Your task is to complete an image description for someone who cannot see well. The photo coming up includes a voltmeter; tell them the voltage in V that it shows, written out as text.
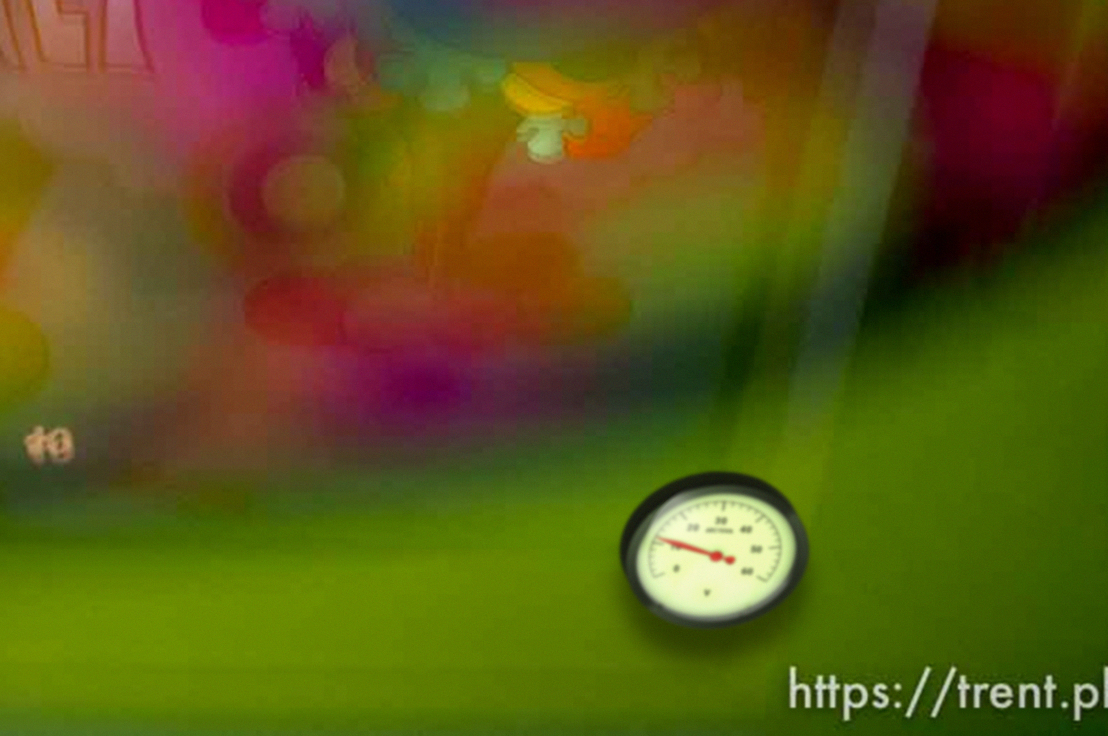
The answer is 12 V
